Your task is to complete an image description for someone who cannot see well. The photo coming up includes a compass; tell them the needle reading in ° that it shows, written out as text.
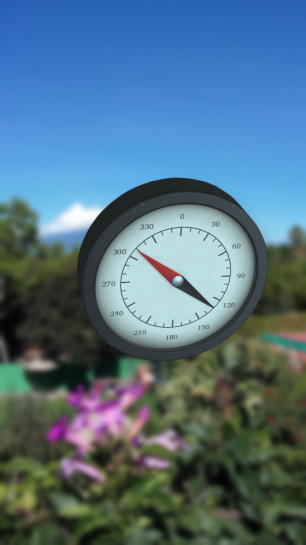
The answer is 310 °
